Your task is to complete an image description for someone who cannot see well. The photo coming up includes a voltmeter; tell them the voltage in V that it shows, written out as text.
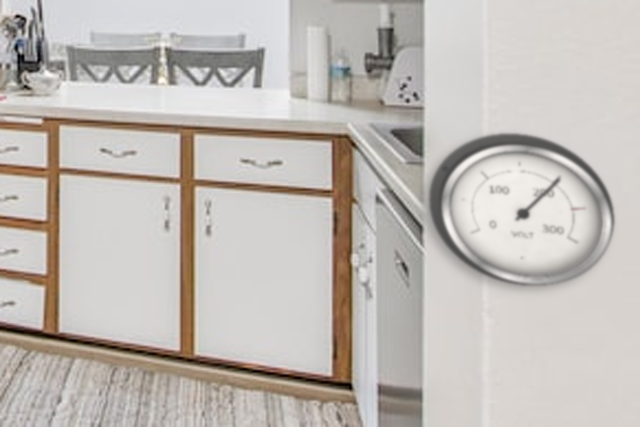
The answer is 200 V
